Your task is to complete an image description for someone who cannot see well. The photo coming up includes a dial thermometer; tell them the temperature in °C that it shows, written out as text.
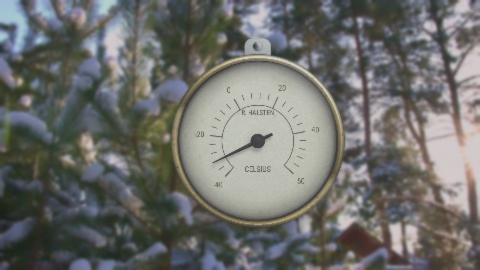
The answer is -32 °C
